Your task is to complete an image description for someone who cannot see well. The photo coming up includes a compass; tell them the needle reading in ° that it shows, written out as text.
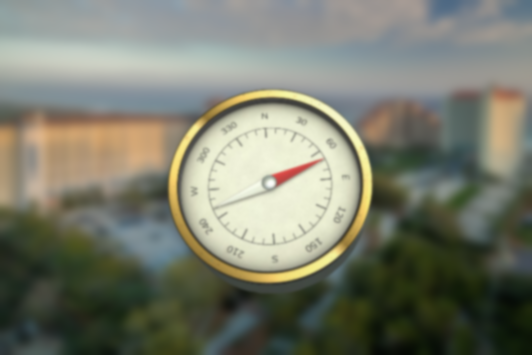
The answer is 70 °
